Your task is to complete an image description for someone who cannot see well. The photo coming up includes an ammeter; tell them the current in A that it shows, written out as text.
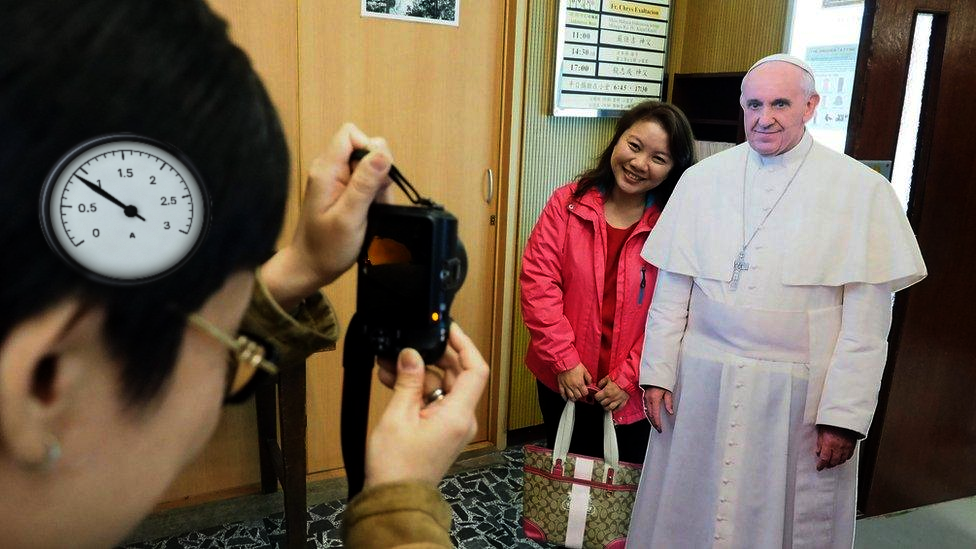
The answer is 0.9 A
